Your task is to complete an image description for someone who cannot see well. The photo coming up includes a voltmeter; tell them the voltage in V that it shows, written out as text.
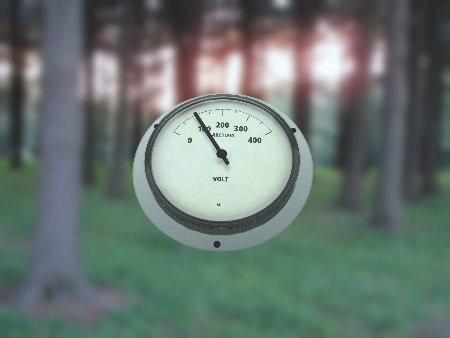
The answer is 100 V
